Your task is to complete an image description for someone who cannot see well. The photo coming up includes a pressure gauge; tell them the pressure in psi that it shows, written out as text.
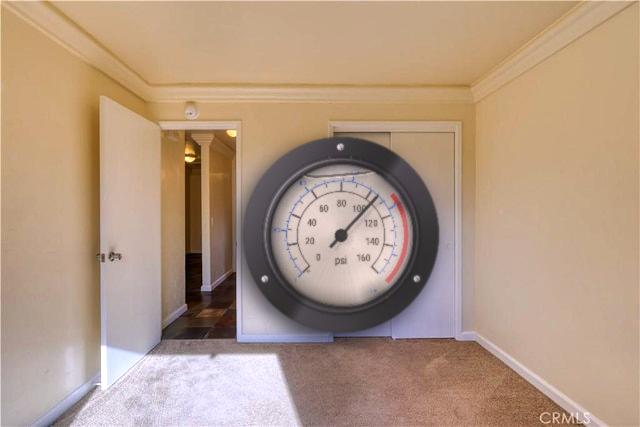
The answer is 105 psi
